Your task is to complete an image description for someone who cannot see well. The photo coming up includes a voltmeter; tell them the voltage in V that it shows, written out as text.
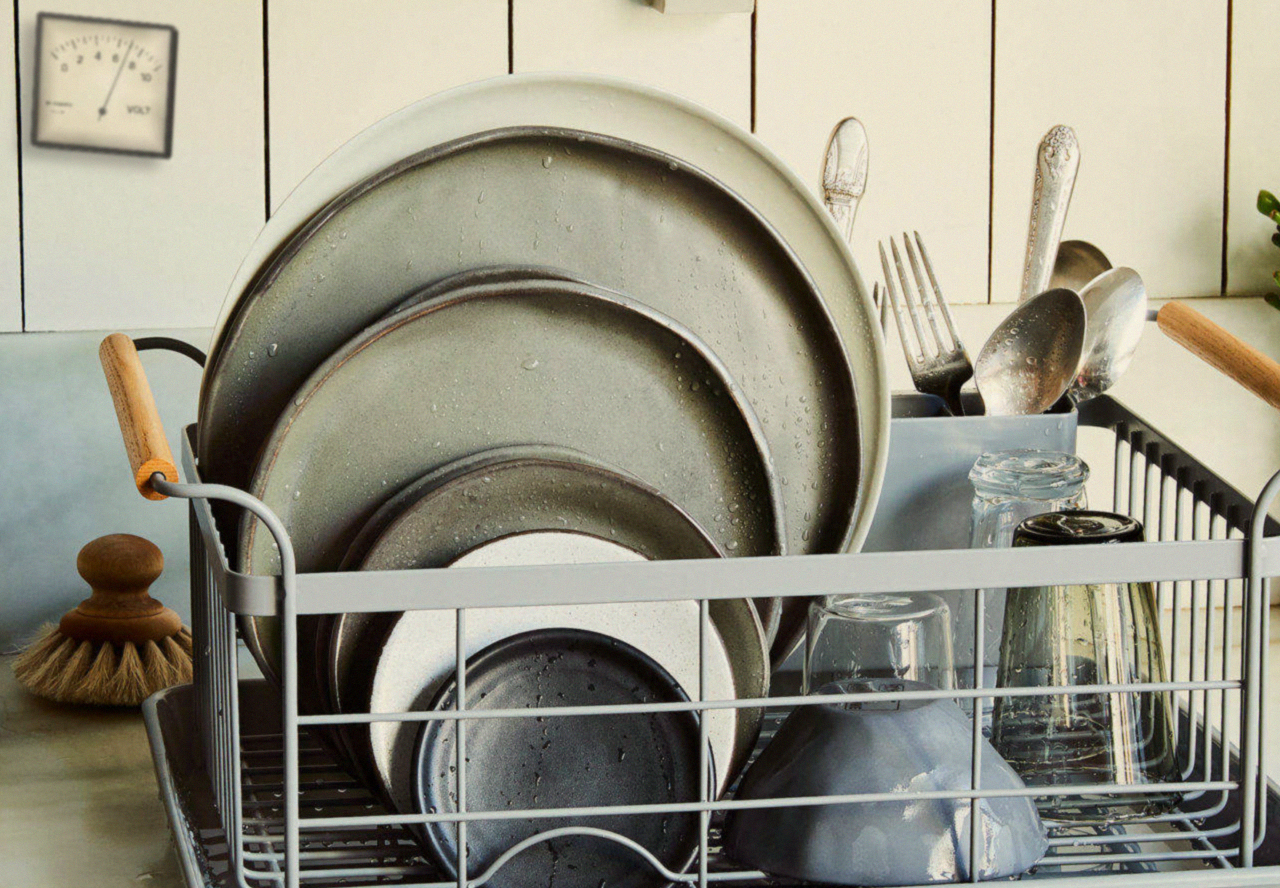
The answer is 7 V
